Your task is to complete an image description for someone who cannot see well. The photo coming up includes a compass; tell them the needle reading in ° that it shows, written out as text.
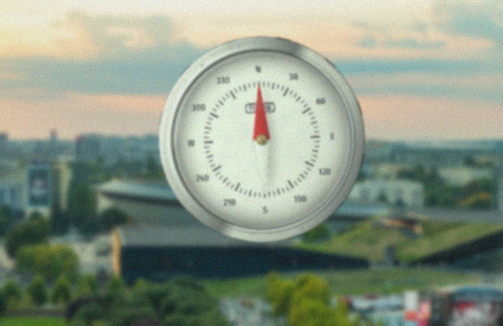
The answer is 0 °
